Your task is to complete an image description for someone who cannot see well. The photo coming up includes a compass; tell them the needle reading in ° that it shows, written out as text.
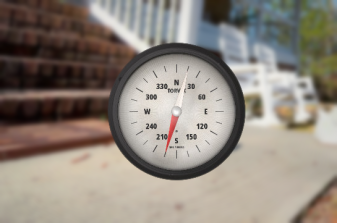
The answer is 195 °
